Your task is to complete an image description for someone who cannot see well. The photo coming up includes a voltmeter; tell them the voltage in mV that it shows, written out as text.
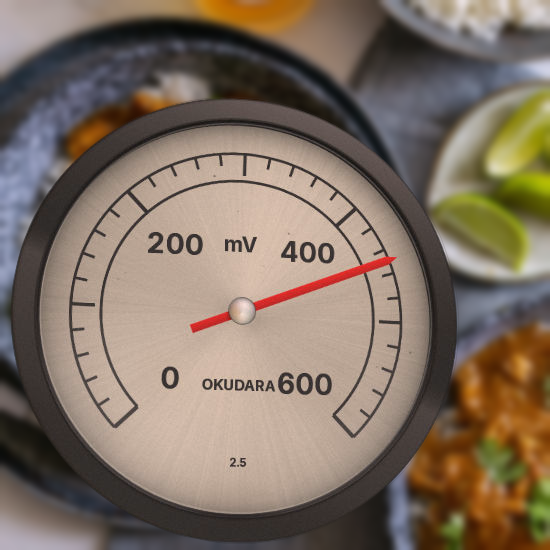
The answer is 450 mV
